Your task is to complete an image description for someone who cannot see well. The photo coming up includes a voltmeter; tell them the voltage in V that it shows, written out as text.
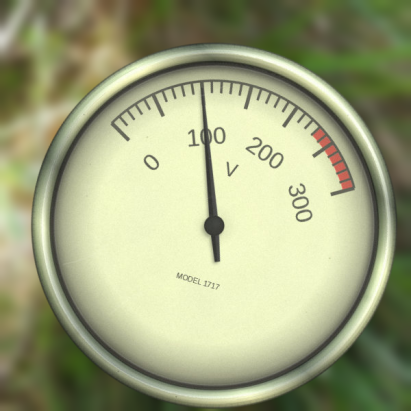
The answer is 100 V
